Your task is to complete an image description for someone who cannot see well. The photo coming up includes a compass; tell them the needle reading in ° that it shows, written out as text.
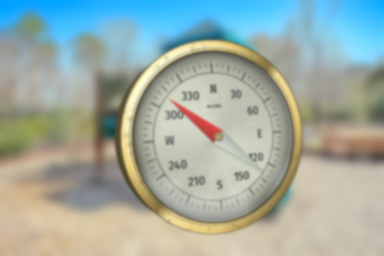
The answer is 310 °
